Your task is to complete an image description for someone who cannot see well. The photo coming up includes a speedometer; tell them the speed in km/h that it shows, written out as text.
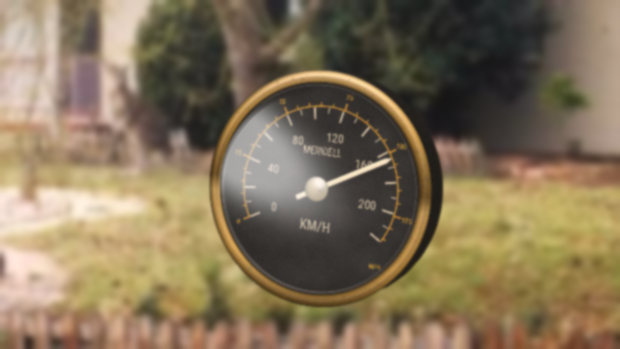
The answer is 165 km/h
